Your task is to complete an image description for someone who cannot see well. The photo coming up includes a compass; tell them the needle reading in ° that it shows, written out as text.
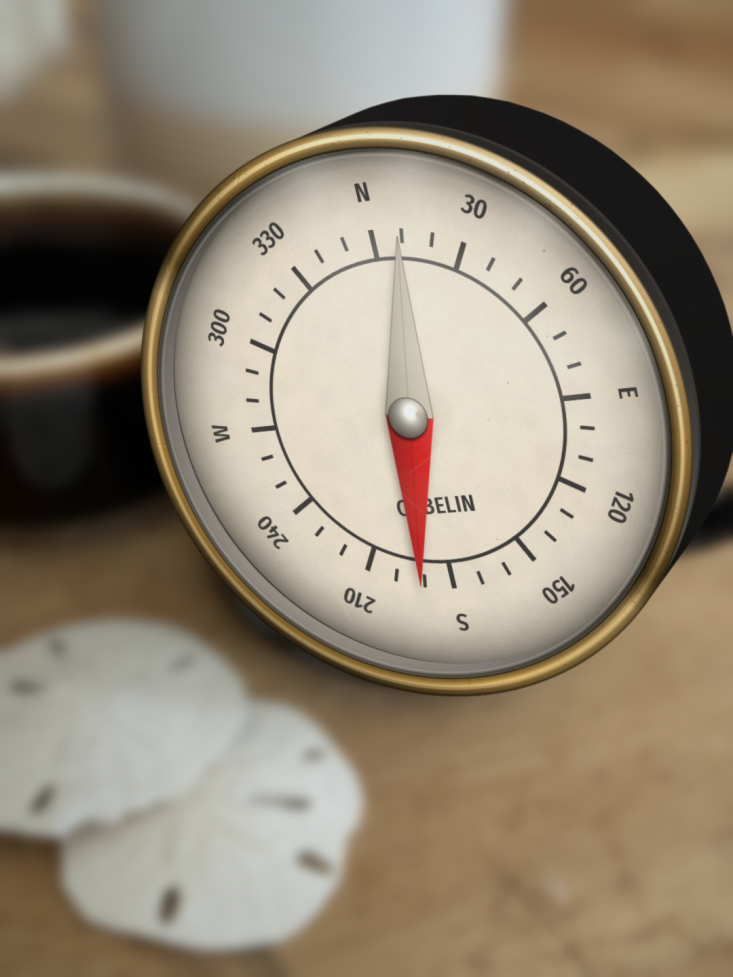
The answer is 190 °
